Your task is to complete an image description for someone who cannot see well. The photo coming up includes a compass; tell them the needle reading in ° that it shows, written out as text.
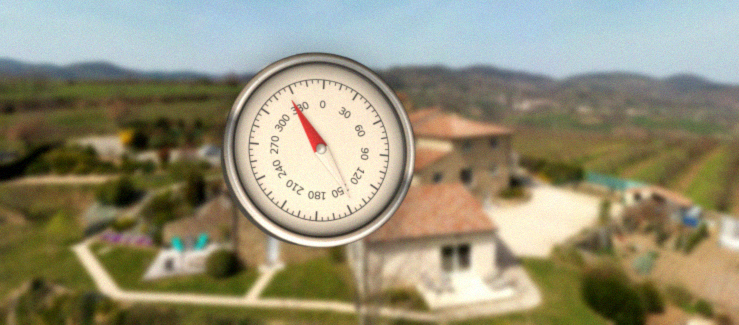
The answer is 325 °
